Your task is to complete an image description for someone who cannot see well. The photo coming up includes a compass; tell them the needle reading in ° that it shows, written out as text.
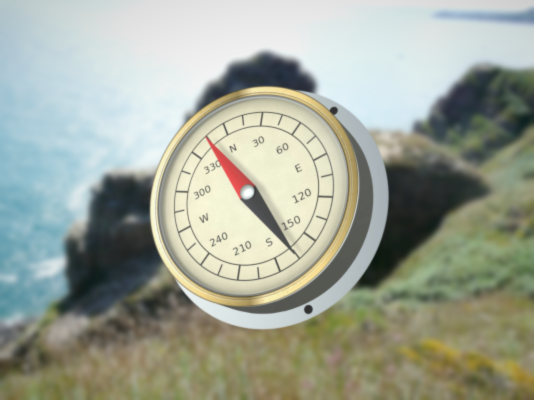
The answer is 345 °
